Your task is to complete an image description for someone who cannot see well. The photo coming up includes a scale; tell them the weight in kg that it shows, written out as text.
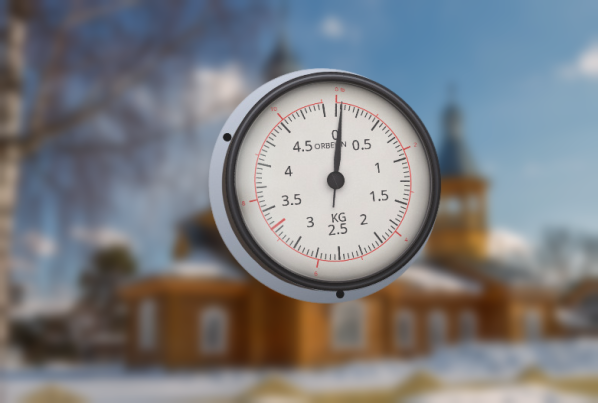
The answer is 0.05 kg
